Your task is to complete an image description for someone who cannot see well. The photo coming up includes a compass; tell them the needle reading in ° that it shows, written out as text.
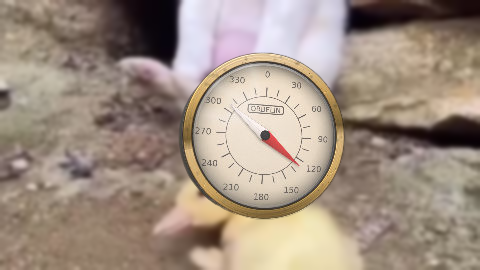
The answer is 127.5 °
